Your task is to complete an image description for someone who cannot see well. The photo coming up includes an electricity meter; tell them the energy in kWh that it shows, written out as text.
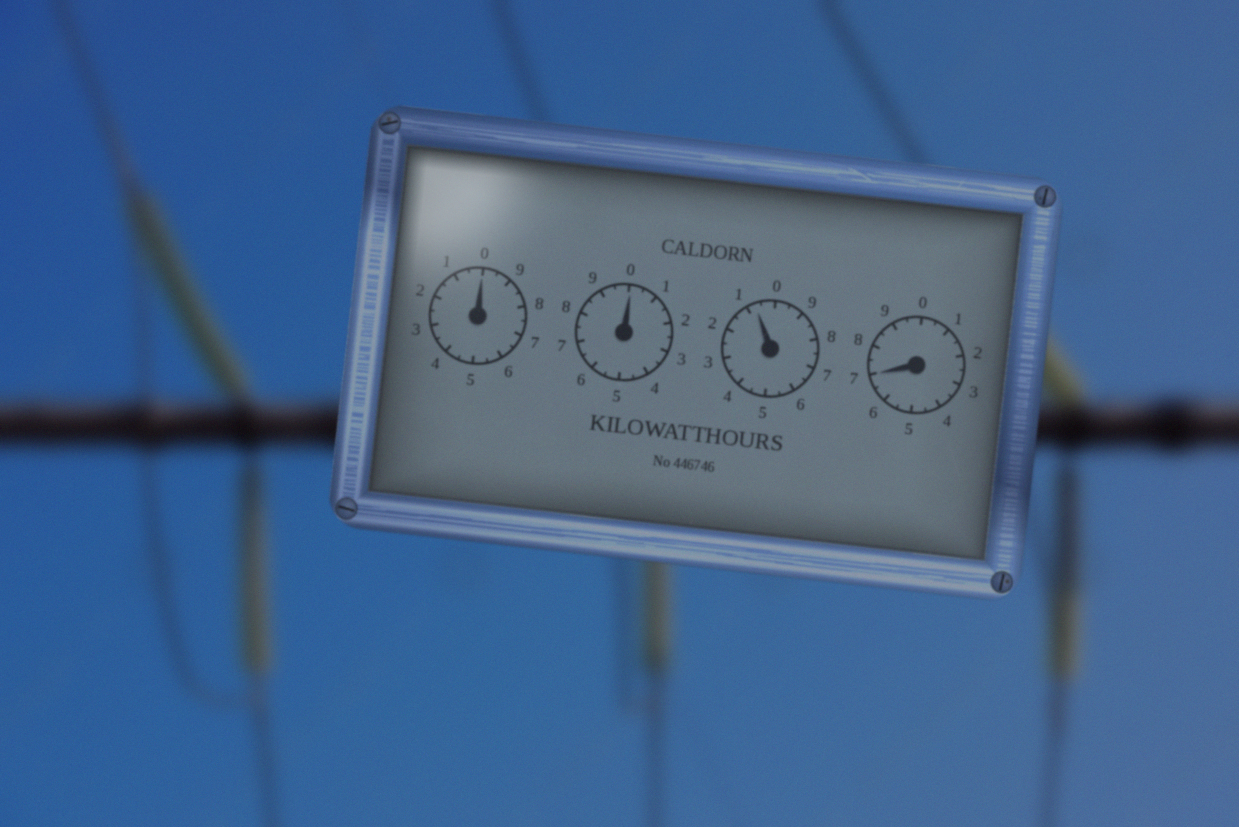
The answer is 7 kWh
